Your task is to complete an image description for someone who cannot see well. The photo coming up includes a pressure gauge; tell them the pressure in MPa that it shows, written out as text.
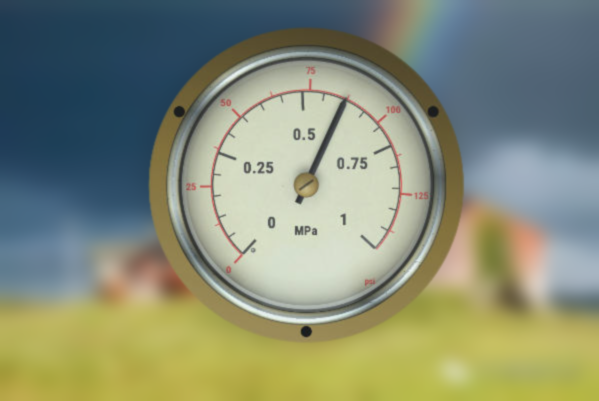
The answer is 0.6 MPa
